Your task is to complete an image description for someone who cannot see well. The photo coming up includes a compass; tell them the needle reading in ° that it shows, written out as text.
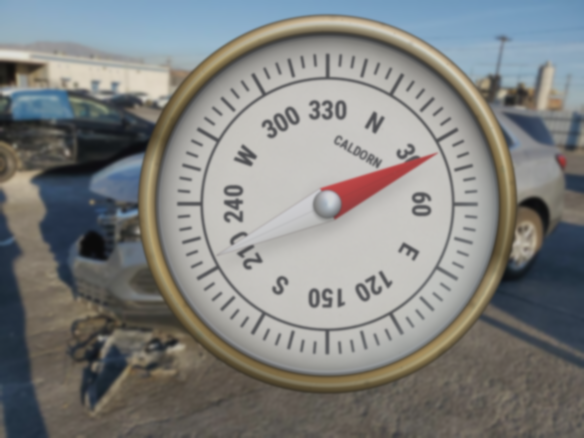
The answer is 35 °
